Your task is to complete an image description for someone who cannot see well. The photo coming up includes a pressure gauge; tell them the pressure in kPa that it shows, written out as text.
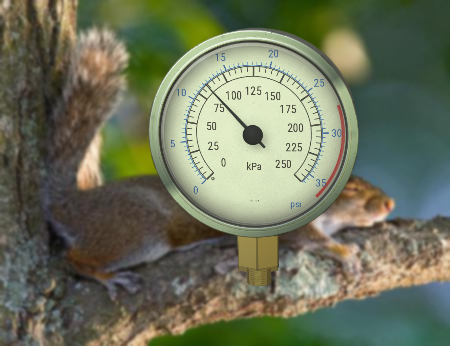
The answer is 85 kPa
